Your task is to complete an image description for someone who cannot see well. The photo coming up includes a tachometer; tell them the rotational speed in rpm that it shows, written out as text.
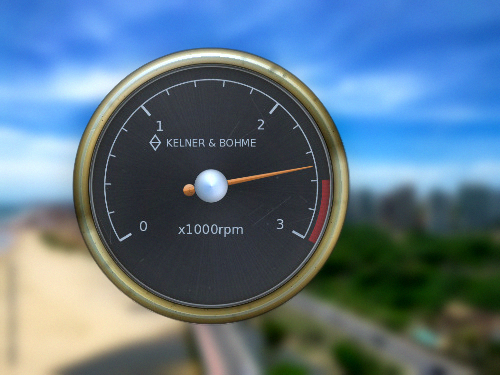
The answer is 2500 rpm
